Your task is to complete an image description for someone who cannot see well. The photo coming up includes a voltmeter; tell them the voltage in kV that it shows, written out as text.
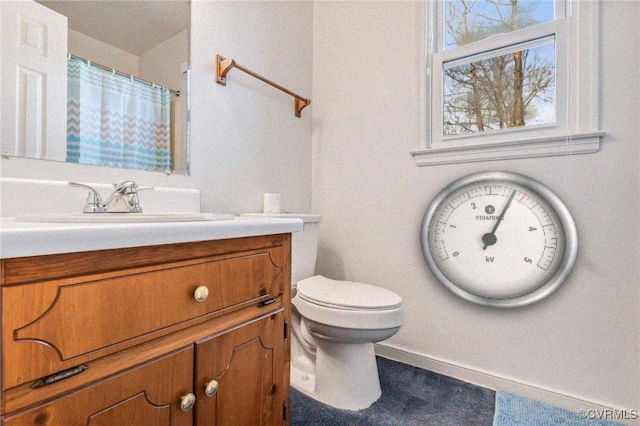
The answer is 3 kV
